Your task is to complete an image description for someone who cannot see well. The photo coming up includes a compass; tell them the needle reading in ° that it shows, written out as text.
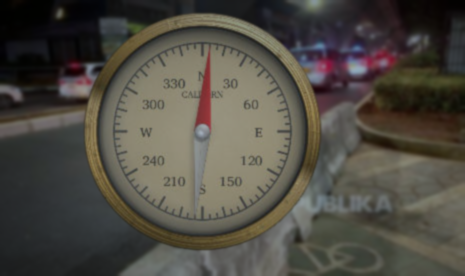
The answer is 5 °
